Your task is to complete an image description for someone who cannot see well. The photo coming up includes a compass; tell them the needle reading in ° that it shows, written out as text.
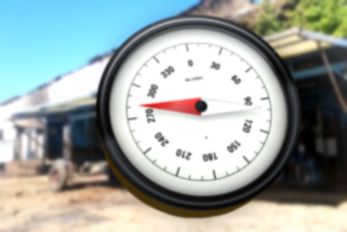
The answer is 280 °
